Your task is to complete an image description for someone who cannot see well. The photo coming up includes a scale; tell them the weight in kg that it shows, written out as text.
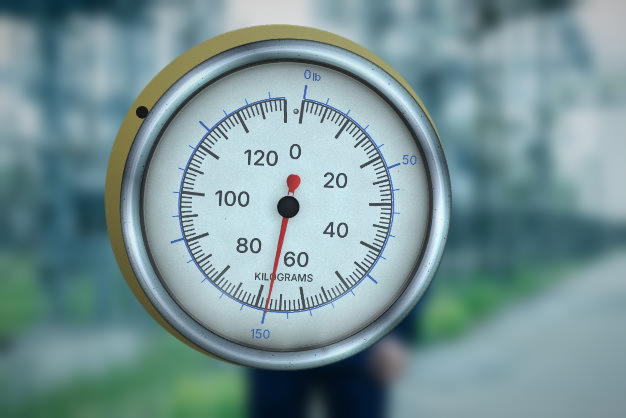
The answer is 68 kg
